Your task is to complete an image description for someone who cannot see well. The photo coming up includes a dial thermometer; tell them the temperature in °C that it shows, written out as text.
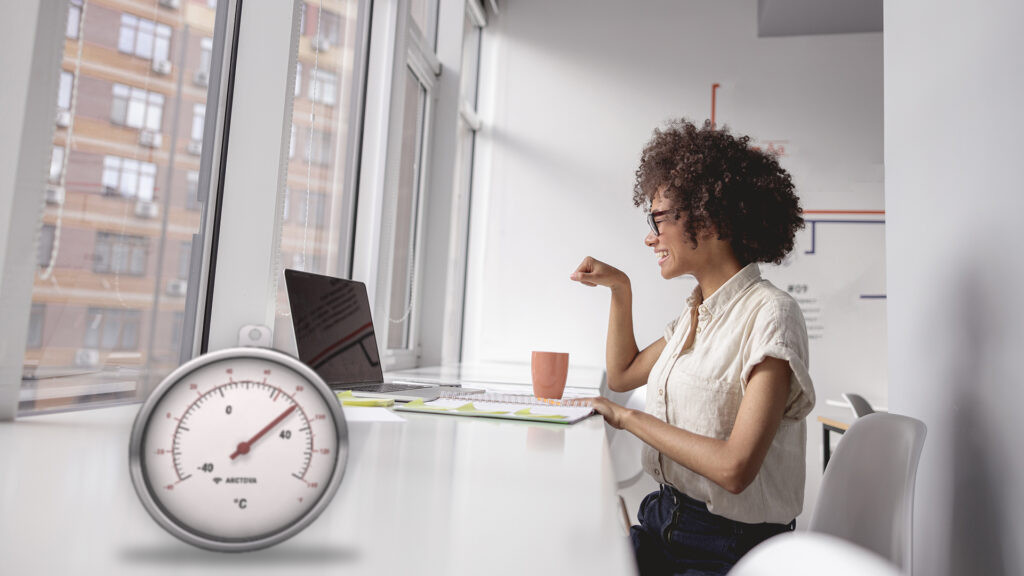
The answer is 30 °C
